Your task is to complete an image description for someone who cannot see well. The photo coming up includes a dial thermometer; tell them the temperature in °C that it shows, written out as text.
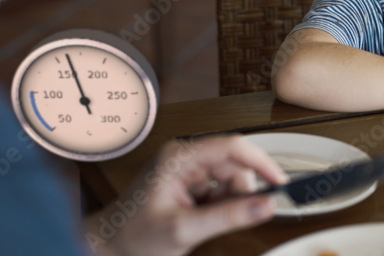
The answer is 162.5 °C
